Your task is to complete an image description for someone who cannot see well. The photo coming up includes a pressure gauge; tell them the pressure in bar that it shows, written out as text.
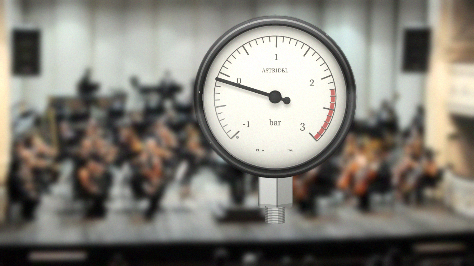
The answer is -0.1 bar
